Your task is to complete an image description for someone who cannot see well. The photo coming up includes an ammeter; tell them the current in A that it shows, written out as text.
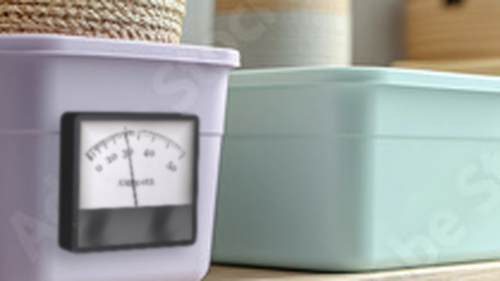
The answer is 30 A
